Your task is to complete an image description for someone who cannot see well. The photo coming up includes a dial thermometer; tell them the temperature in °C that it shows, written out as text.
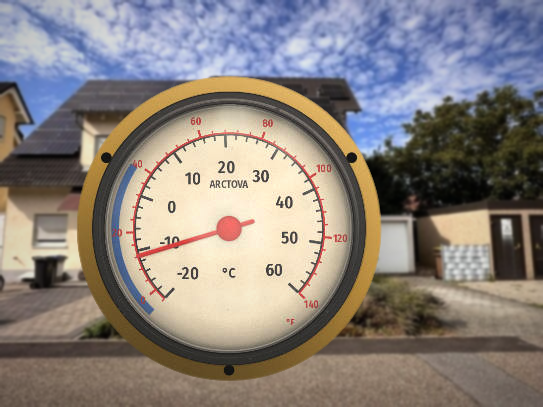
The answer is -11 °C
